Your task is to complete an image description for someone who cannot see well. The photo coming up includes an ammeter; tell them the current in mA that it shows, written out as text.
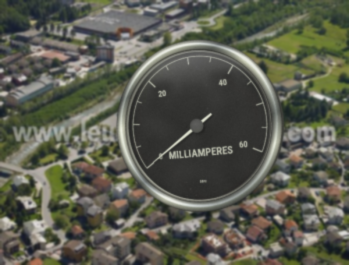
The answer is 0 mA
